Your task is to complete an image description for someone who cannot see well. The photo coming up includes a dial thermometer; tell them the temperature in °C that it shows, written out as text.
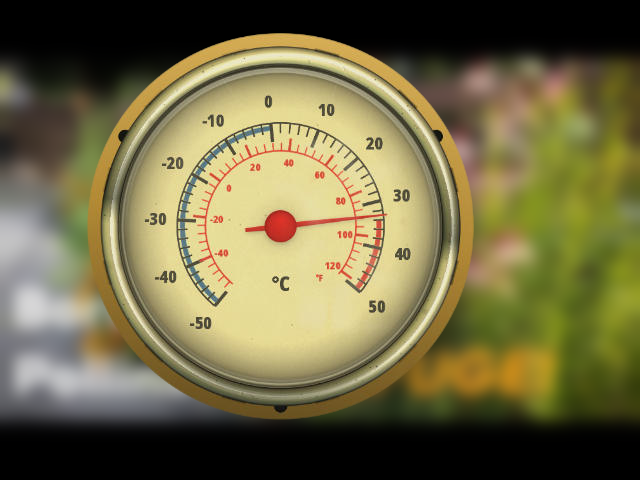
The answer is 33 °C
